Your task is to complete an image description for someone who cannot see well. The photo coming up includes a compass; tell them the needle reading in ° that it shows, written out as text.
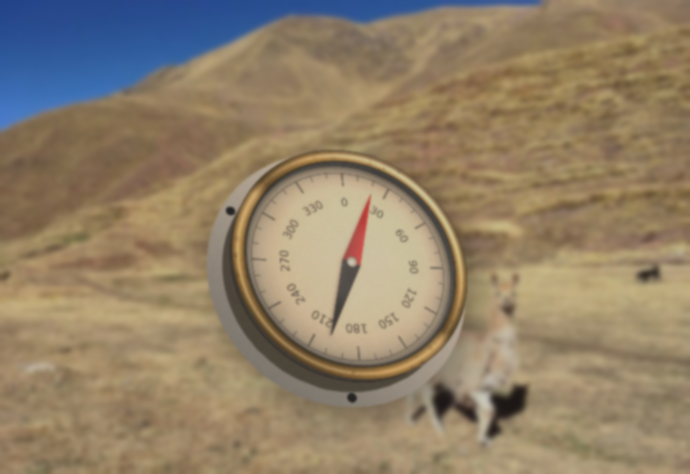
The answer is 20 °
